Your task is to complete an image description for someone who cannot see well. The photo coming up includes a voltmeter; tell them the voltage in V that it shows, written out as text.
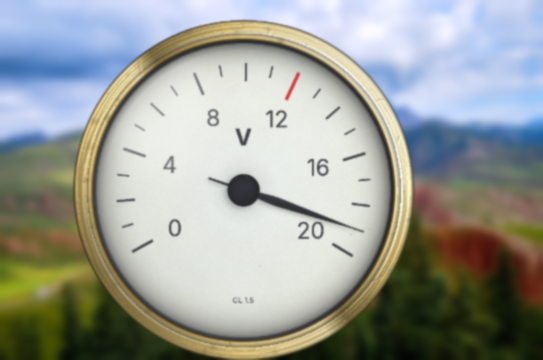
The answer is 19 V
